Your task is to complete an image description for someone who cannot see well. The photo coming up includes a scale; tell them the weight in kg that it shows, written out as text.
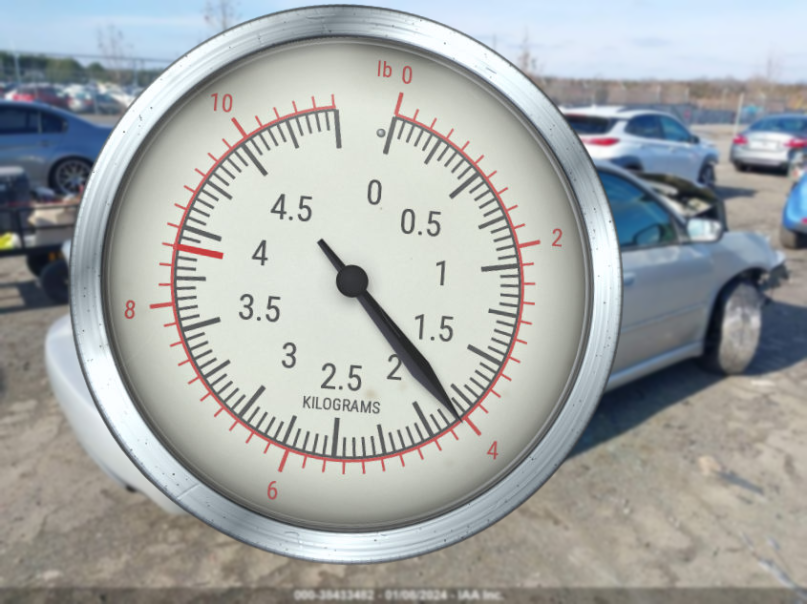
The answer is 1.85 kg
